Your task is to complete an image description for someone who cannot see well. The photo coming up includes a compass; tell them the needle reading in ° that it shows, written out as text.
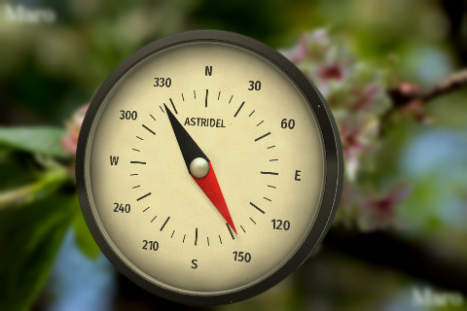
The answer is 145 °
